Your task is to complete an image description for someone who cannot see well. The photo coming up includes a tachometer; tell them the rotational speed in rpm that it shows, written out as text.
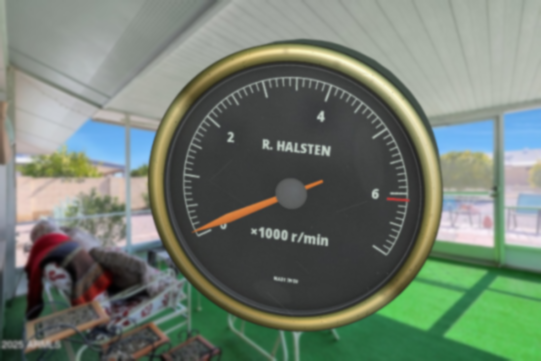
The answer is 100 rpm
